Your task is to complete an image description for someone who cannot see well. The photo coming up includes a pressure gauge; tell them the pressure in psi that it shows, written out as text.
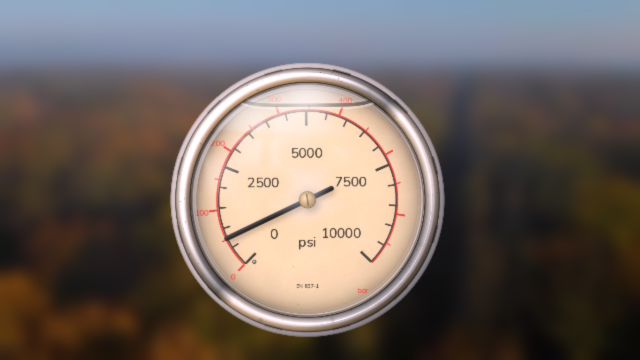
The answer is 750 psi
